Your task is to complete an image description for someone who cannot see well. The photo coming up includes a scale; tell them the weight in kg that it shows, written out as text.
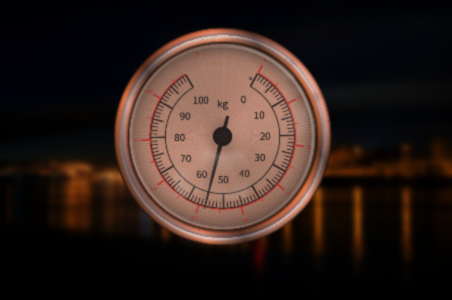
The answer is 55 kg
